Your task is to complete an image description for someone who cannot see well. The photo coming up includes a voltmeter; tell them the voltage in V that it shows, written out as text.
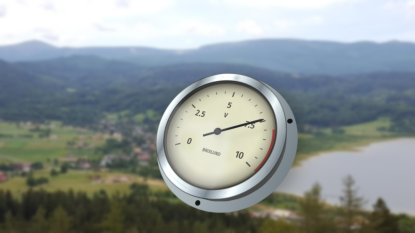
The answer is 7.5 V
